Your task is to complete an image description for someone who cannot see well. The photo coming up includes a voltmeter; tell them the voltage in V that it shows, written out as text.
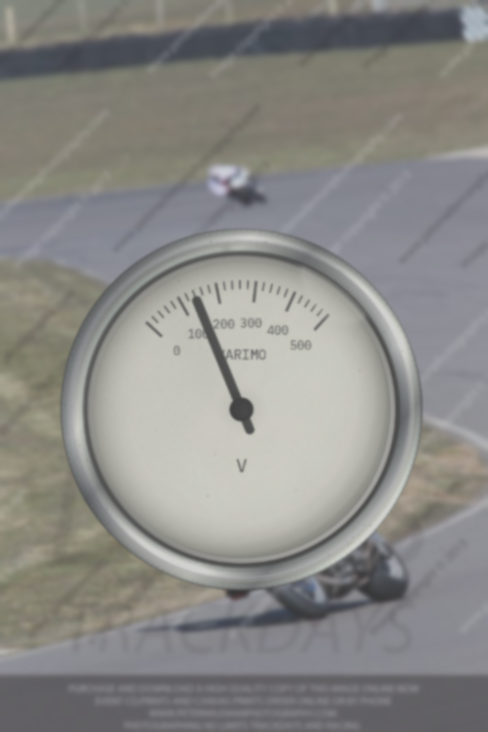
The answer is 140 V
